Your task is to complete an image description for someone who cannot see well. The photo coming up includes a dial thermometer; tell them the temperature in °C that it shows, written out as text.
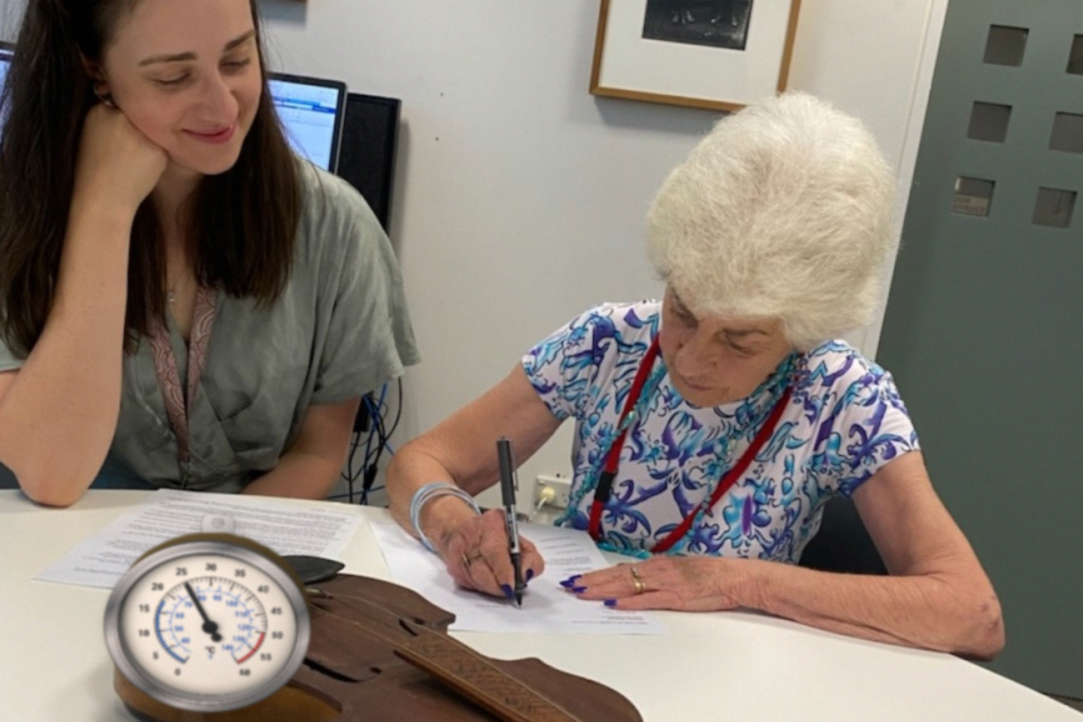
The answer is 25 °C
